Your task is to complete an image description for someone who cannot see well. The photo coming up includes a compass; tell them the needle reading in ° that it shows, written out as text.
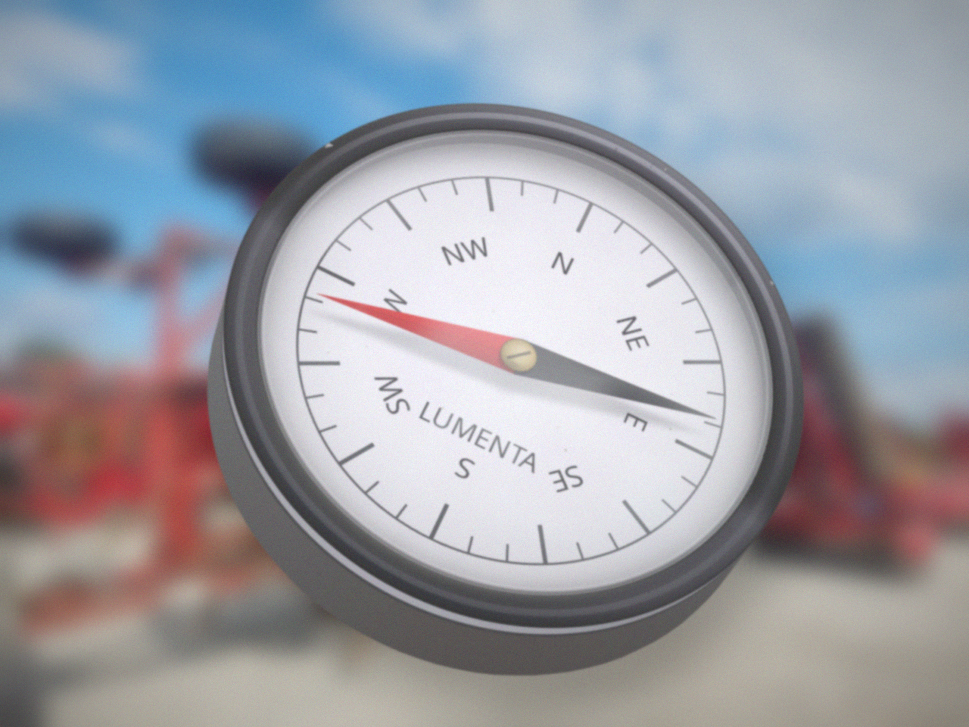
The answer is 260 °
